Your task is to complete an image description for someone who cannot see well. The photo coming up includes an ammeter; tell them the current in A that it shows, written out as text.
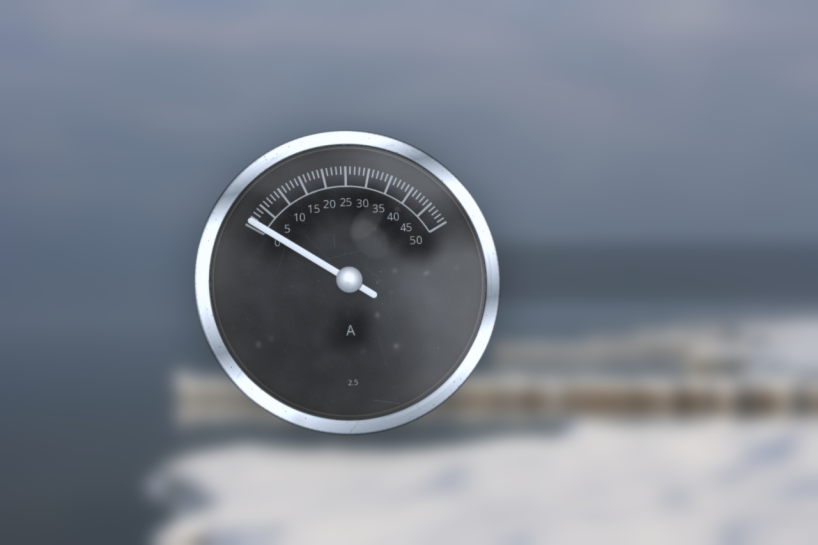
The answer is 1 A
